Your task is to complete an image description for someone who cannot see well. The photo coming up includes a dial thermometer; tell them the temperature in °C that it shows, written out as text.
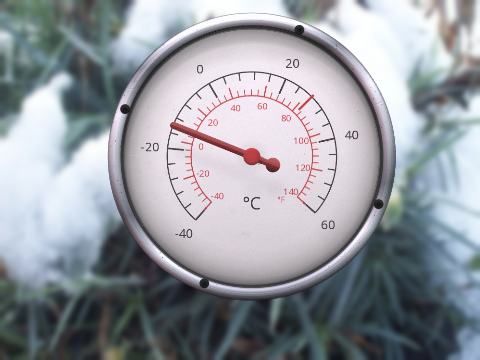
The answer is -14 °C
